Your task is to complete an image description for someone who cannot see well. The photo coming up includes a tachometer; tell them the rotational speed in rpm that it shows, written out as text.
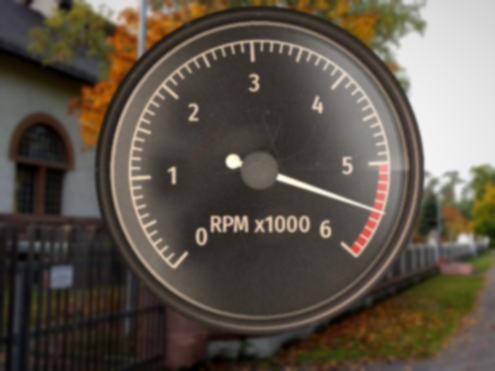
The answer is 5500 rpm
